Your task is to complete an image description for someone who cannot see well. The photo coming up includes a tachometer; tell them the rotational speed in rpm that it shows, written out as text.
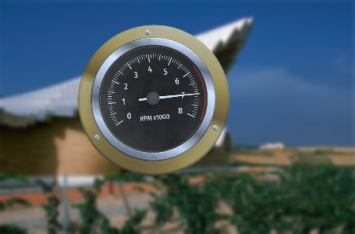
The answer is 7000 rpm
